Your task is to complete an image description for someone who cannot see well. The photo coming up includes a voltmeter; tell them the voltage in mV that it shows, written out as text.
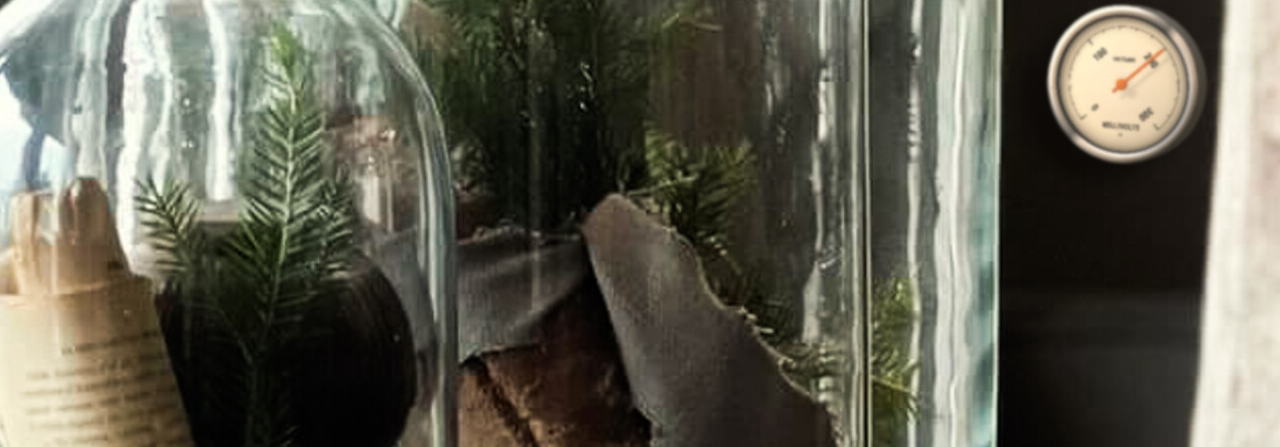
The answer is 200 mV
